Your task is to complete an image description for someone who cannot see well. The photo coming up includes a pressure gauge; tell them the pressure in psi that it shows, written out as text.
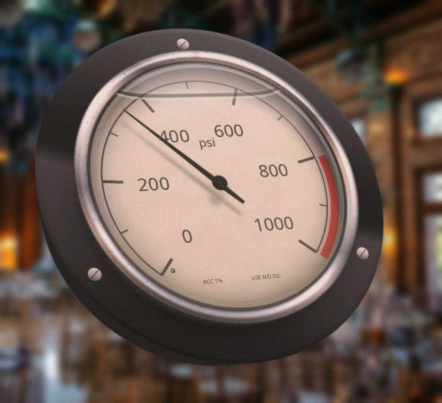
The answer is 350 psi
